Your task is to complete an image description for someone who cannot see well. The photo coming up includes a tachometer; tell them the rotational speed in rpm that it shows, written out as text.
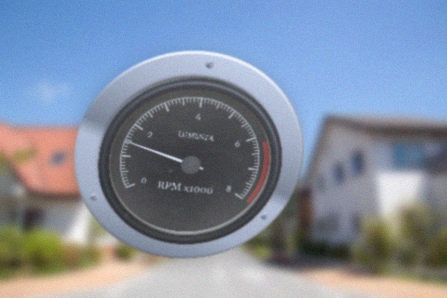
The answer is 1500 rpm
